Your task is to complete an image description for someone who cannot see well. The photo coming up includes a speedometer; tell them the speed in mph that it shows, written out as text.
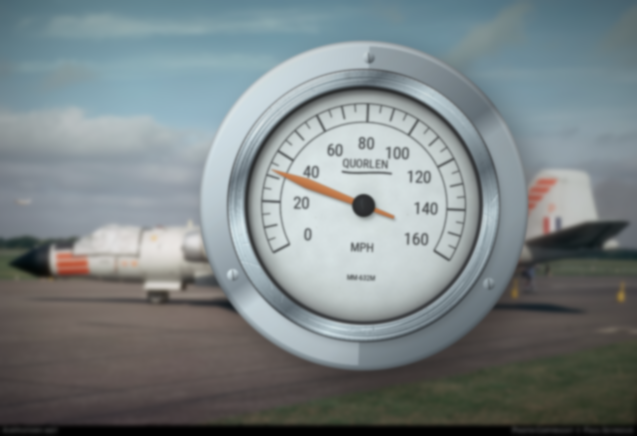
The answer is 32.5 mph
